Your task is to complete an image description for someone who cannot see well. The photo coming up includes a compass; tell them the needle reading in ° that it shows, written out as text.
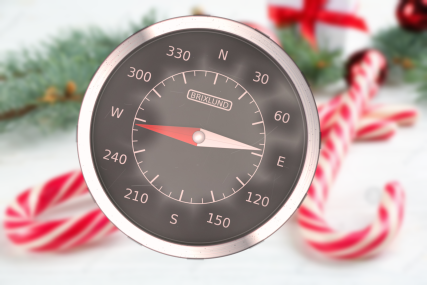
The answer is 265 °
